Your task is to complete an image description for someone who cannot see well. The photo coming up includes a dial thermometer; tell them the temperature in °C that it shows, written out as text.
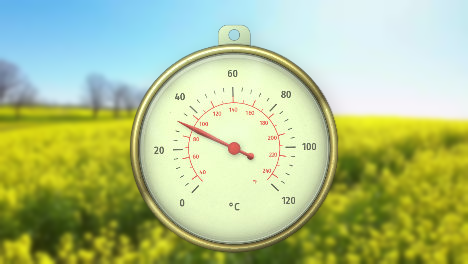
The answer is 32 °C
